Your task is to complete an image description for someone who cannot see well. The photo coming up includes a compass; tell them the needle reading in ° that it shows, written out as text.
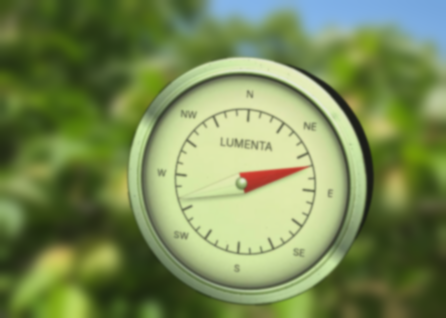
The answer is 70 °
